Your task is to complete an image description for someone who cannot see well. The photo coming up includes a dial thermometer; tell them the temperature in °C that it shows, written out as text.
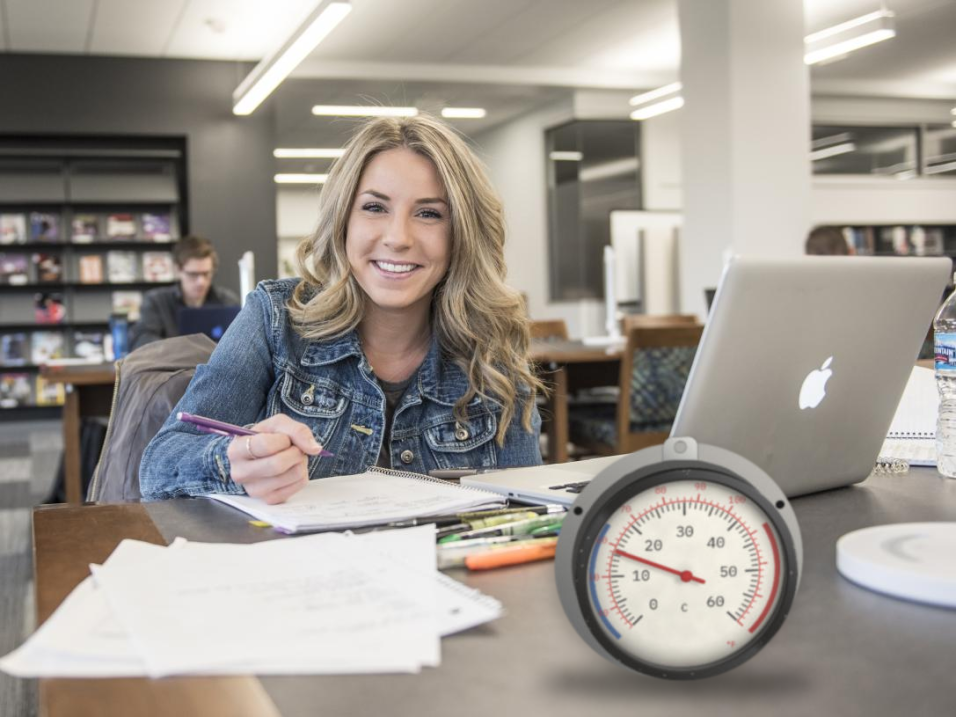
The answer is 15 °C
